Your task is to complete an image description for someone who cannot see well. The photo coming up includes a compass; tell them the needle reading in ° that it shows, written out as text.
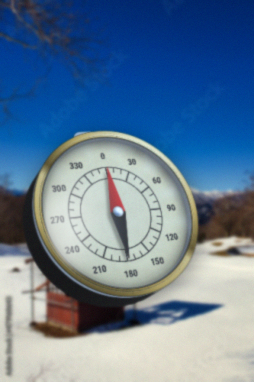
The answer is 0 °
